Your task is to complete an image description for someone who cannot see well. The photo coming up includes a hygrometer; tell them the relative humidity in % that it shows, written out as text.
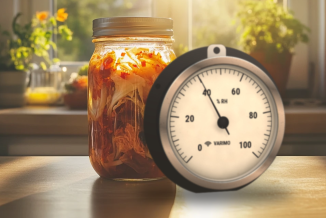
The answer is 40 %
